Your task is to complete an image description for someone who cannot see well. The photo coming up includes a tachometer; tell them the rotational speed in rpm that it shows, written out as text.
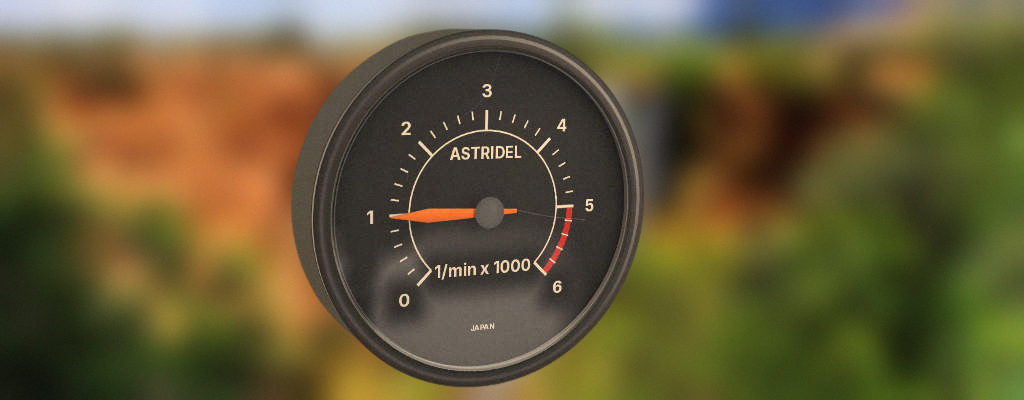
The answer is 1000 rpm
